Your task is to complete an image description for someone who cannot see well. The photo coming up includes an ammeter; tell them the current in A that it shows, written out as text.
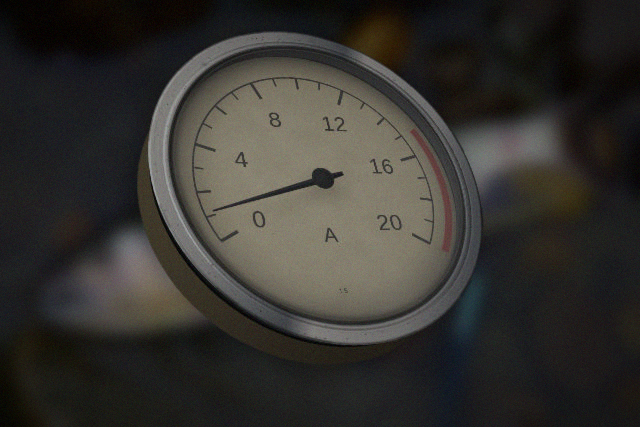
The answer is 1 A
